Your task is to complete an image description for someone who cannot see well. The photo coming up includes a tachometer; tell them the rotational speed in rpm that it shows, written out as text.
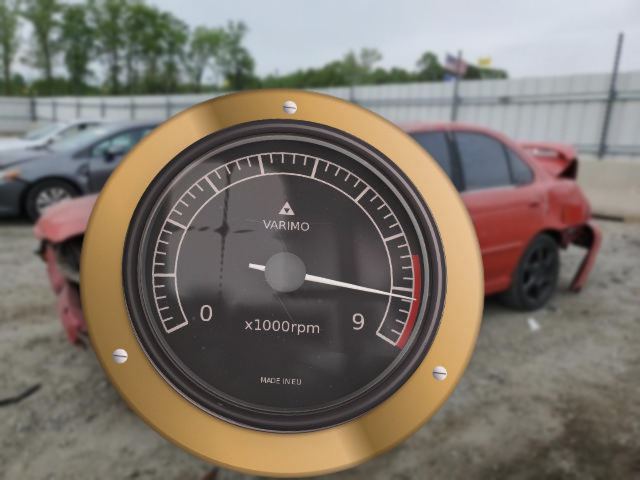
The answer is 8200 rpm
